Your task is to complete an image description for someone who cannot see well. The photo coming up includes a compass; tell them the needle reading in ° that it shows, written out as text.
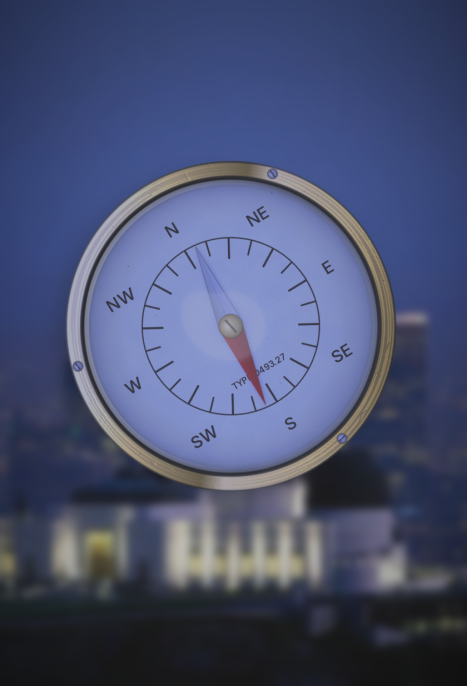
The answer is 187.5 °
